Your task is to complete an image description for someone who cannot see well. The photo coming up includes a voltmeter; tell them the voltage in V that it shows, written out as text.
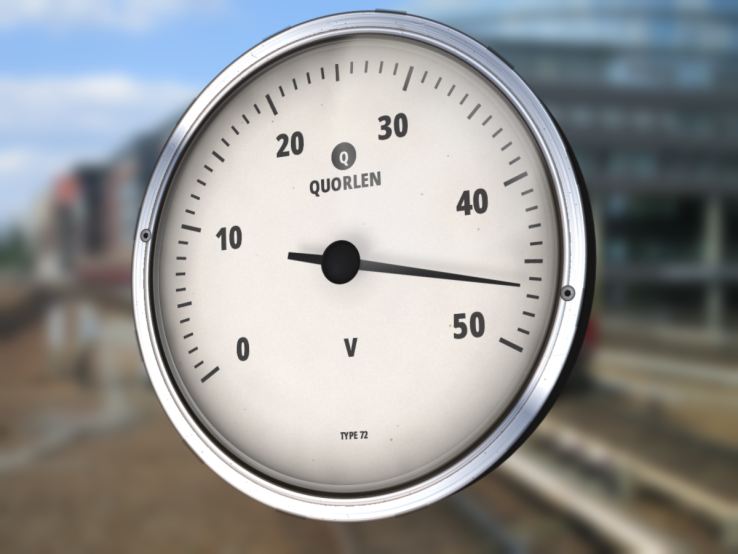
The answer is 46.5 V
